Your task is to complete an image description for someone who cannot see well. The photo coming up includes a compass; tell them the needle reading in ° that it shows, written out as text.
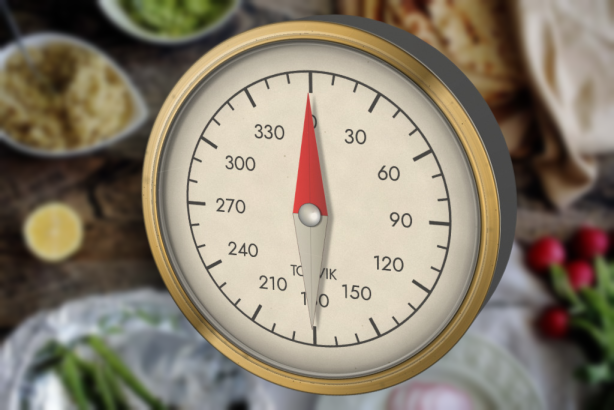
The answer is 0 °
